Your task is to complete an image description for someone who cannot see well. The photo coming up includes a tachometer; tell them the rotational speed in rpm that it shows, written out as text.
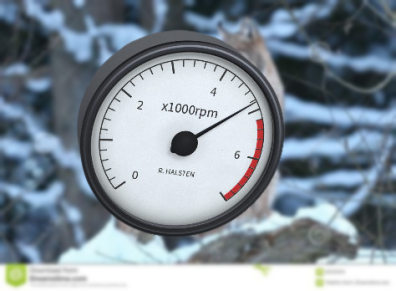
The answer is 4800 rpm
